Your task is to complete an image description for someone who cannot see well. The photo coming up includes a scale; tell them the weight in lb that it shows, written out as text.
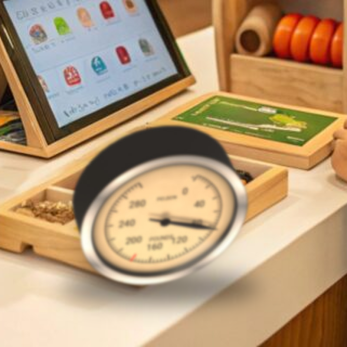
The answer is 80 lb
